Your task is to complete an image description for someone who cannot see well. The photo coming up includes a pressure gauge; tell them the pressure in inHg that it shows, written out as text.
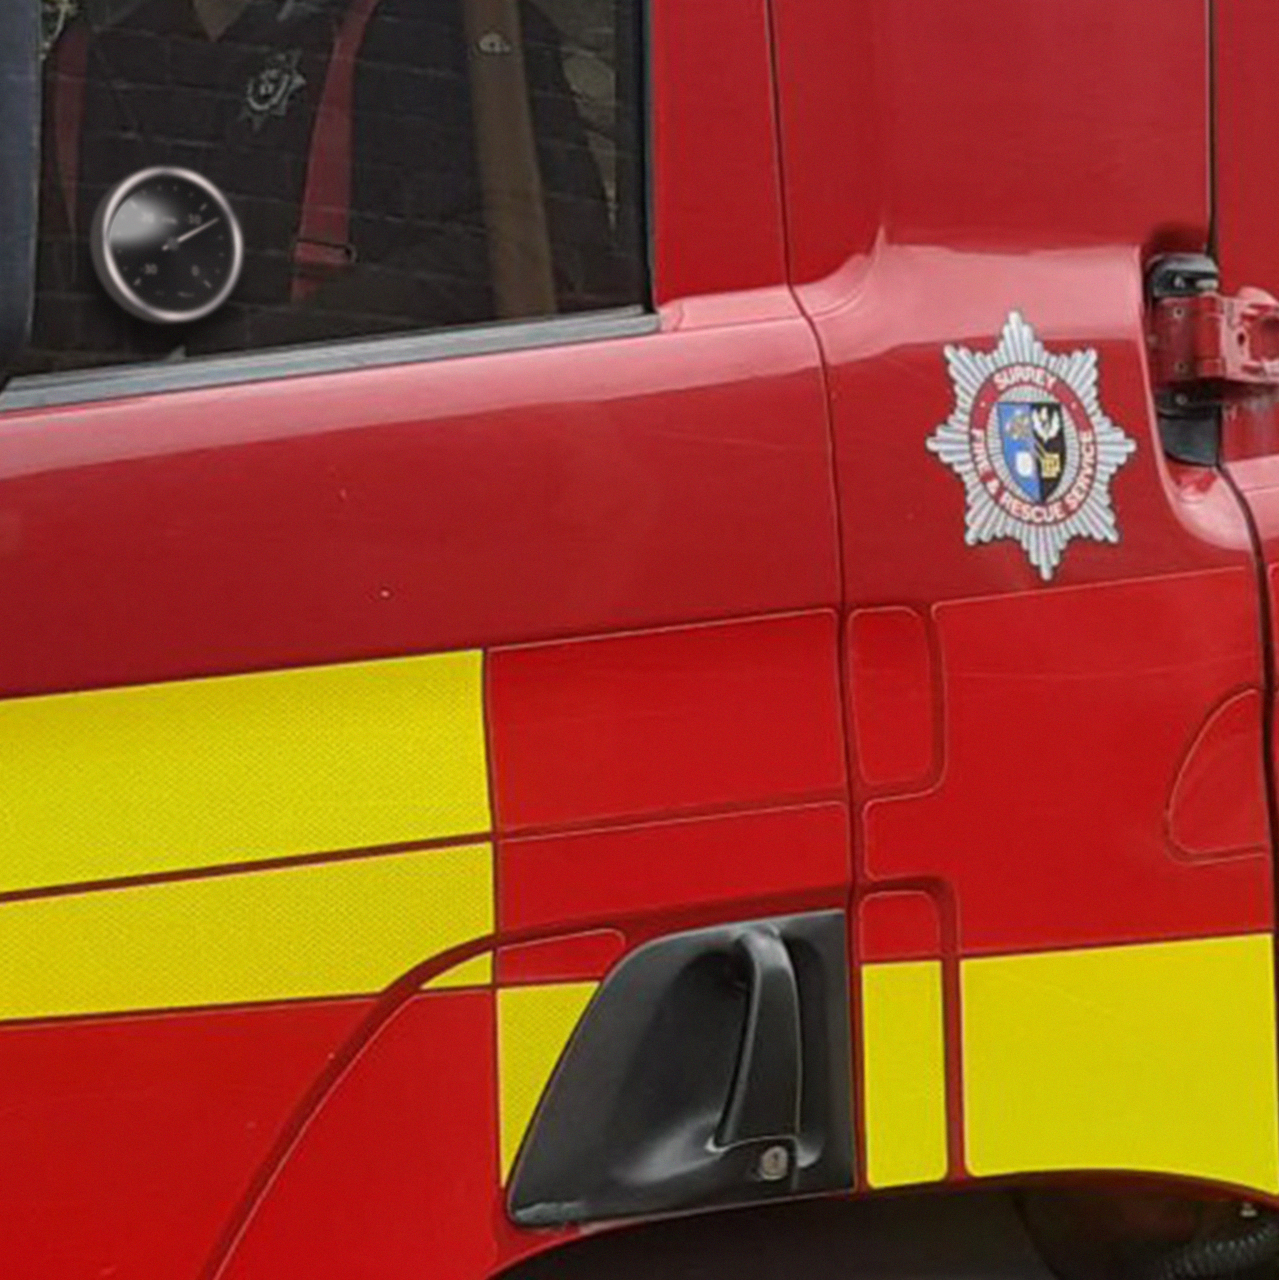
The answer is -8 inHg
